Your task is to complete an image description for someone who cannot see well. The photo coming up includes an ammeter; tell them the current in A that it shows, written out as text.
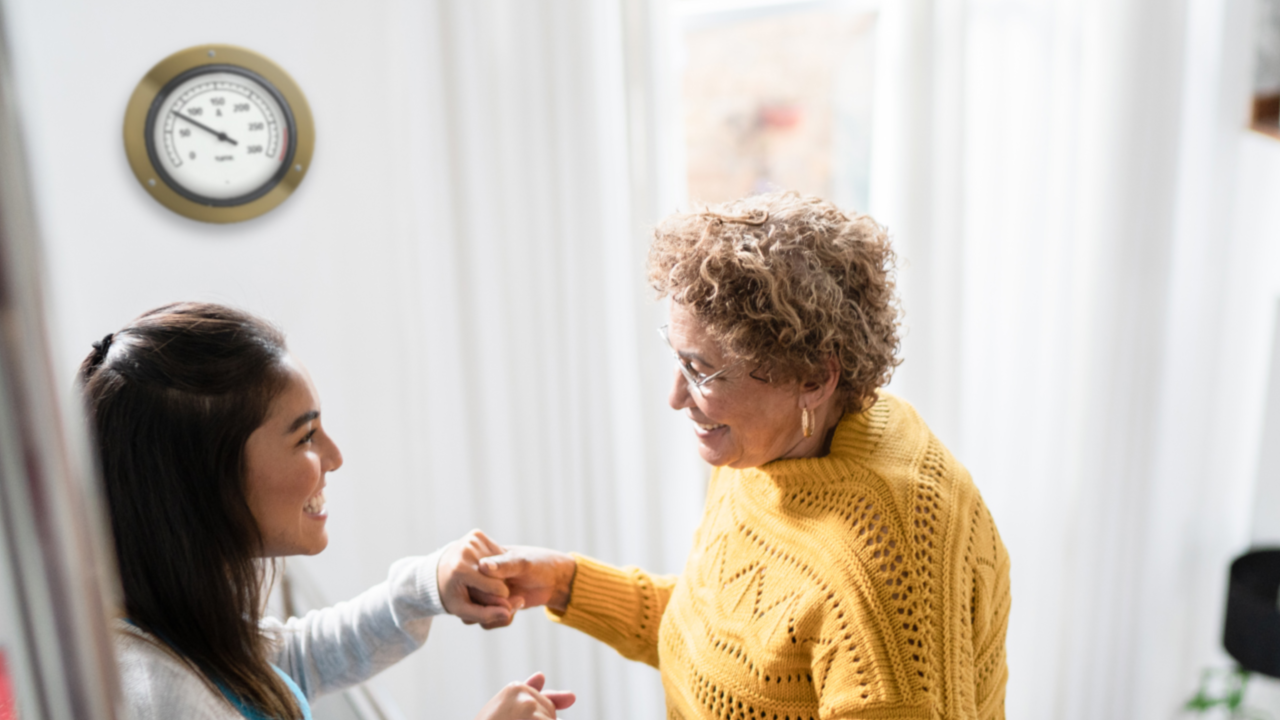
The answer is 80 A
